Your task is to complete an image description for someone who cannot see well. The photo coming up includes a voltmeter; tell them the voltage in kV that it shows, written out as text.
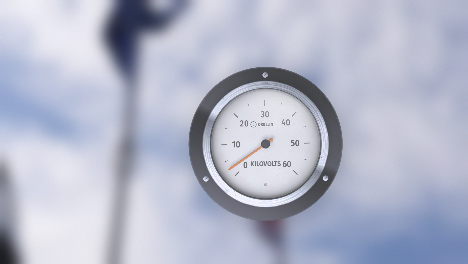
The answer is 2.5 kV
